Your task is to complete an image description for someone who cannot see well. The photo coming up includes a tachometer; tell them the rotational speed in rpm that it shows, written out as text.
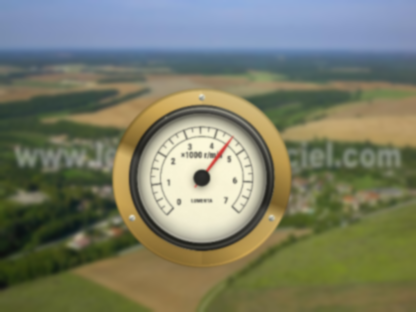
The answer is 4500 rpm
